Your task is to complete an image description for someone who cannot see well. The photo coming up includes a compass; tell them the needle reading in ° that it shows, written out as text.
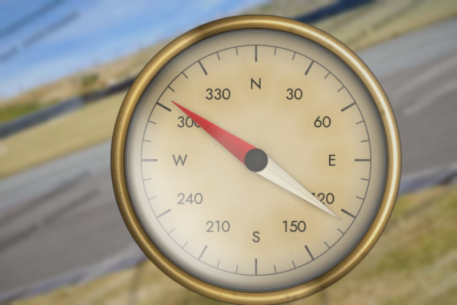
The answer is 305 °
